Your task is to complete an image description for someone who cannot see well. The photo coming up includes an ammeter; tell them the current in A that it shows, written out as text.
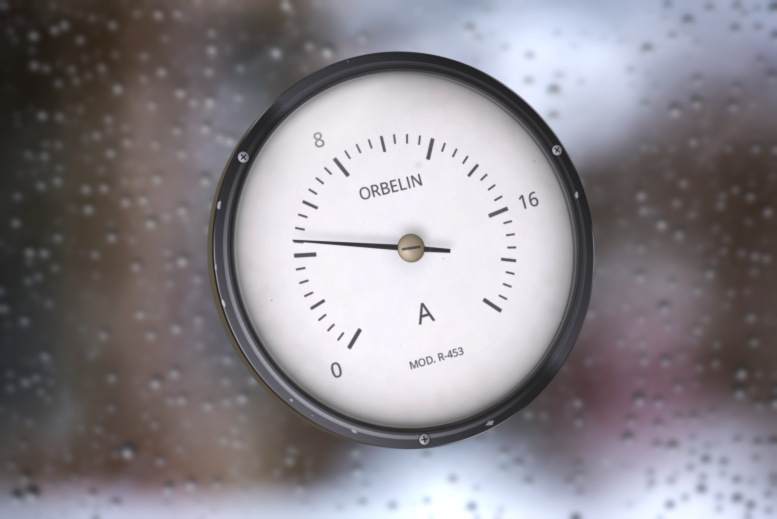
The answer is 4.5 A
